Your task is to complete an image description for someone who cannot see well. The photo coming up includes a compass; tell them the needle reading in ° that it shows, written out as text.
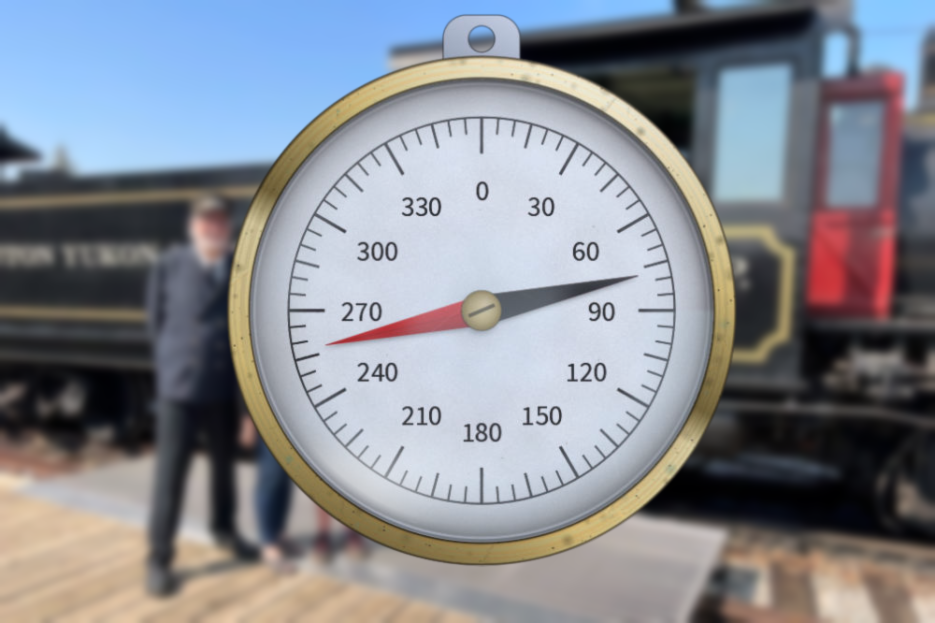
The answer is 257.5 °
